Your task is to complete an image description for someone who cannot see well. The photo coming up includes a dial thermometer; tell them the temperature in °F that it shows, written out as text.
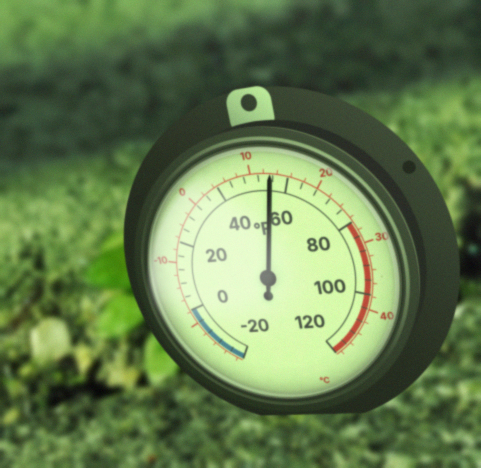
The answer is 56 °F
